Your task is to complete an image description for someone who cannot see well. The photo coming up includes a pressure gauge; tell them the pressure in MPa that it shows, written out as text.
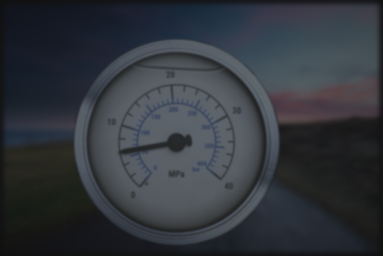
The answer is 6 MPa
